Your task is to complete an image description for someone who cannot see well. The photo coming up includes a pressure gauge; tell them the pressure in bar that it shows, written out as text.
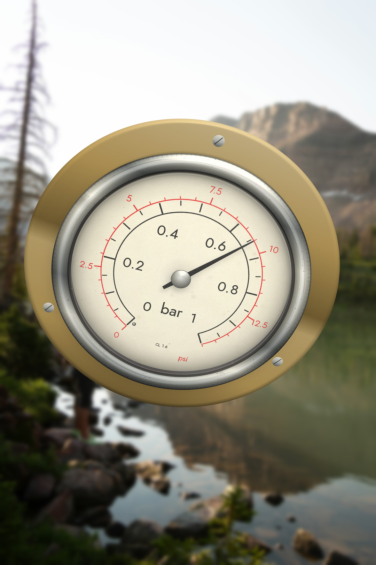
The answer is 0.65 bar
